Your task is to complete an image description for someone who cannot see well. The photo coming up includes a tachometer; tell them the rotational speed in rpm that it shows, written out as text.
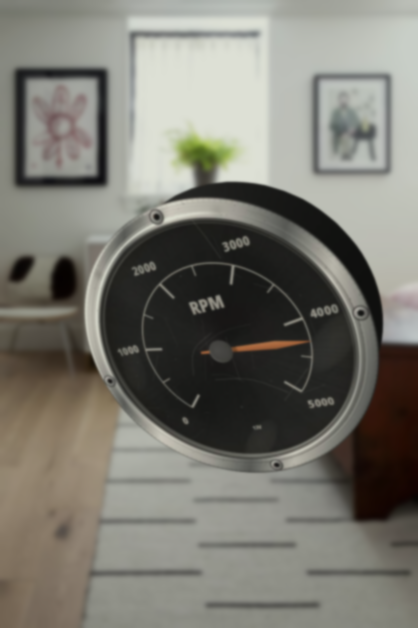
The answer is 4250 rpm
